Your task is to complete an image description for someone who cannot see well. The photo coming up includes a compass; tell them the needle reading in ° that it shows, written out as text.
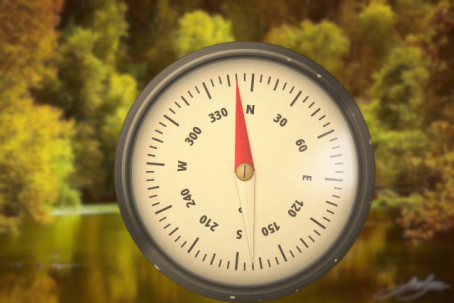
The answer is 350 °
